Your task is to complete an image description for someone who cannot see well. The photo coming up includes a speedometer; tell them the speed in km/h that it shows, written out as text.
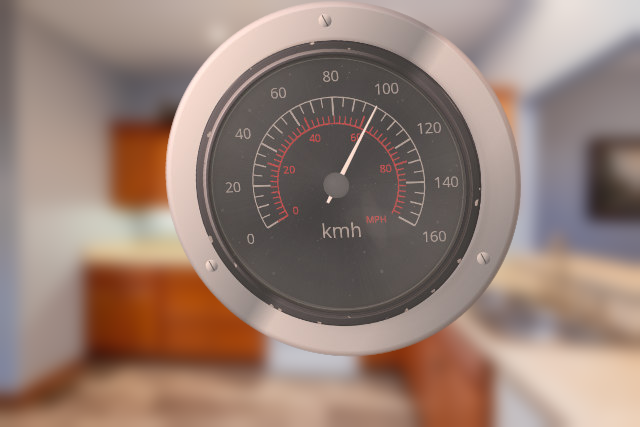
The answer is 100 km/h
